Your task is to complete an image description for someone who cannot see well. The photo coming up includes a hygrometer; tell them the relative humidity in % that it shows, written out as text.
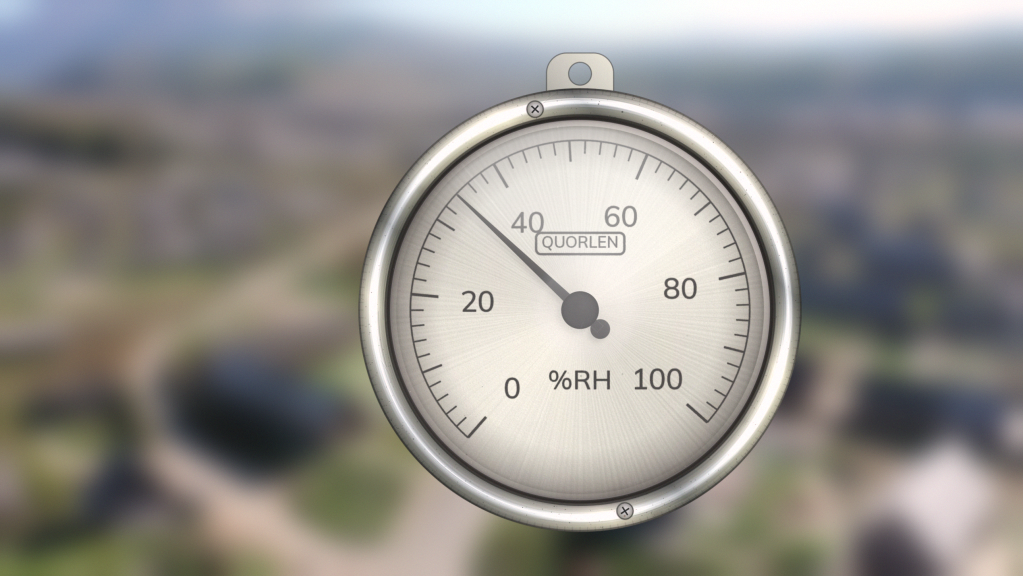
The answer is 34 %
